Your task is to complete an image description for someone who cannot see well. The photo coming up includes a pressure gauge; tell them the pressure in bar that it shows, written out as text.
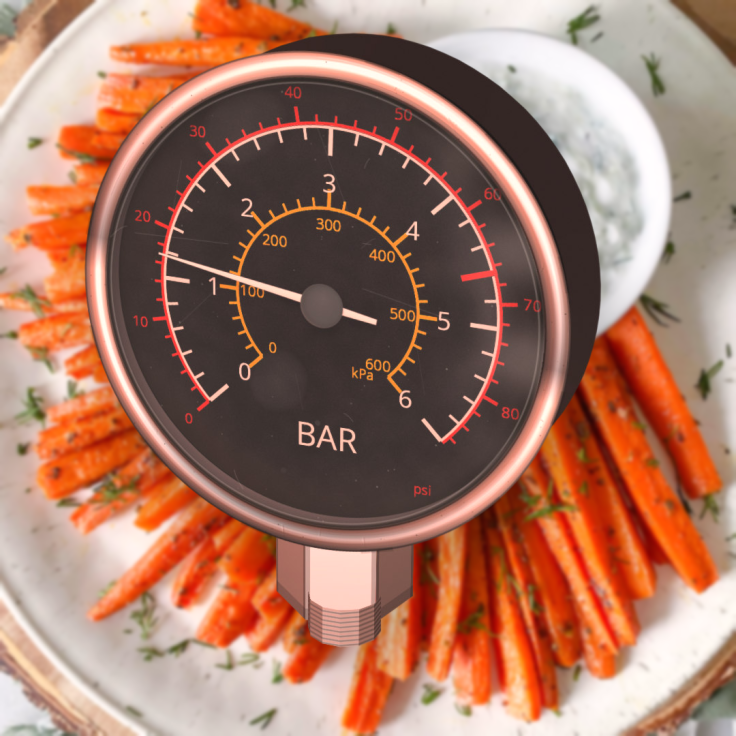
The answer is 1.2 bar
